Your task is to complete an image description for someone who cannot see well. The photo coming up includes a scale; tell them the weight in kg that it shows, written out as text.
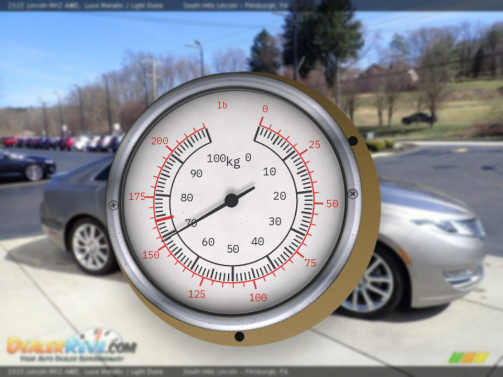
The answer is 69 kg
